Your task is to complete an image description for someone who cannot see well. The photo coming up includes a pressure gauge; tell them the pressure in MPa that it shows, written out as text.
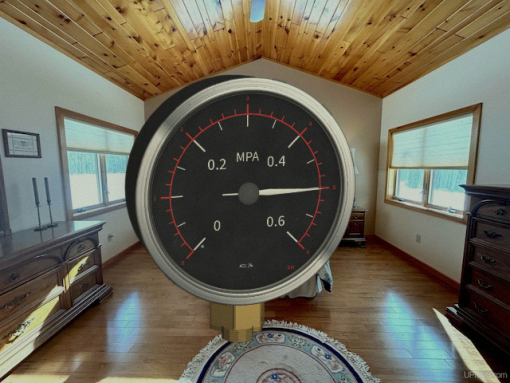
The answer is 0.5 MPa
